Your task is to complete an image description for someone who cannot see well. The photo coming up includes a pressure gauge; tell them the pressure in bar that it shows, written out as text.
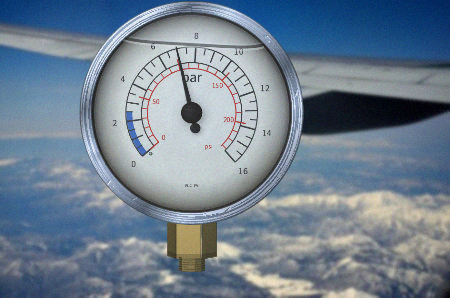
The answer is 7 bar
